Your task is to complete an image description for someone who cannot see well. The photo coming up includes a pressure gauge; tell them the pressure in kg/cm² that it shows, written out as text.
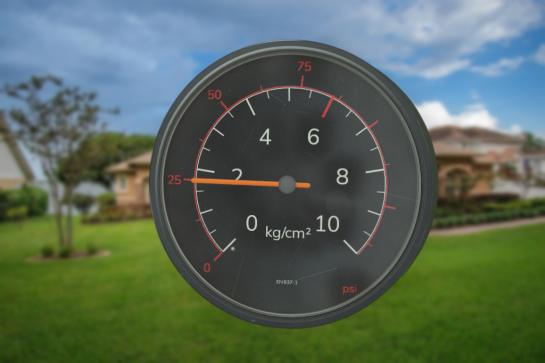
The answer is 1.75 kg/cm²
